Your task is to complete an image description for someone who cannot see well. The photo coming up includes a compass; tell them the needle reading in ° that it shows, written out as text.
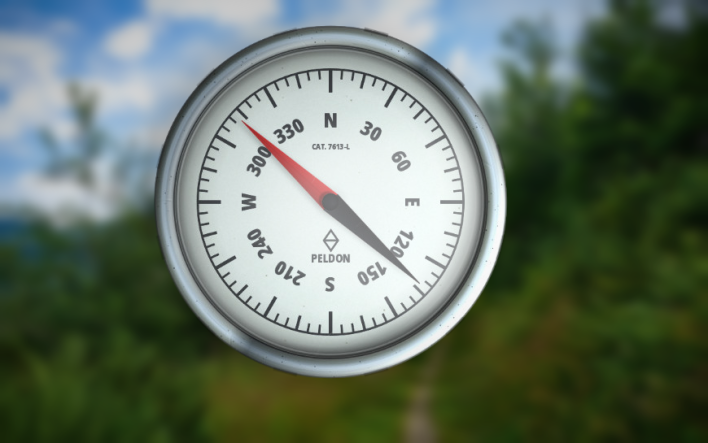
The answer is 312.5 °
